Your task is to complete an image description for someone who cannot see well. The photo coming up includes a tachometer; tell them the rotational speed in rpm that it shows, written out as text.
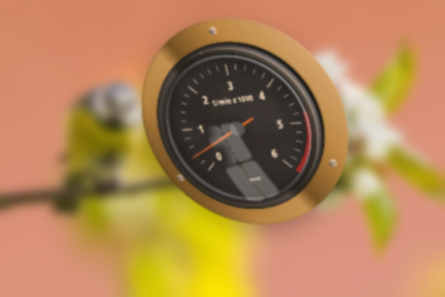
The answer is 400 rpm
